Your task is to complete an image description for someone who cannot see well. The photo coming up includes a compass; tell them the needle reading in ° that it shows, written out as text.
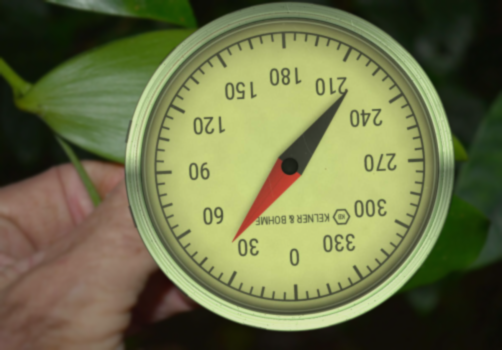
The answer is 40 °
